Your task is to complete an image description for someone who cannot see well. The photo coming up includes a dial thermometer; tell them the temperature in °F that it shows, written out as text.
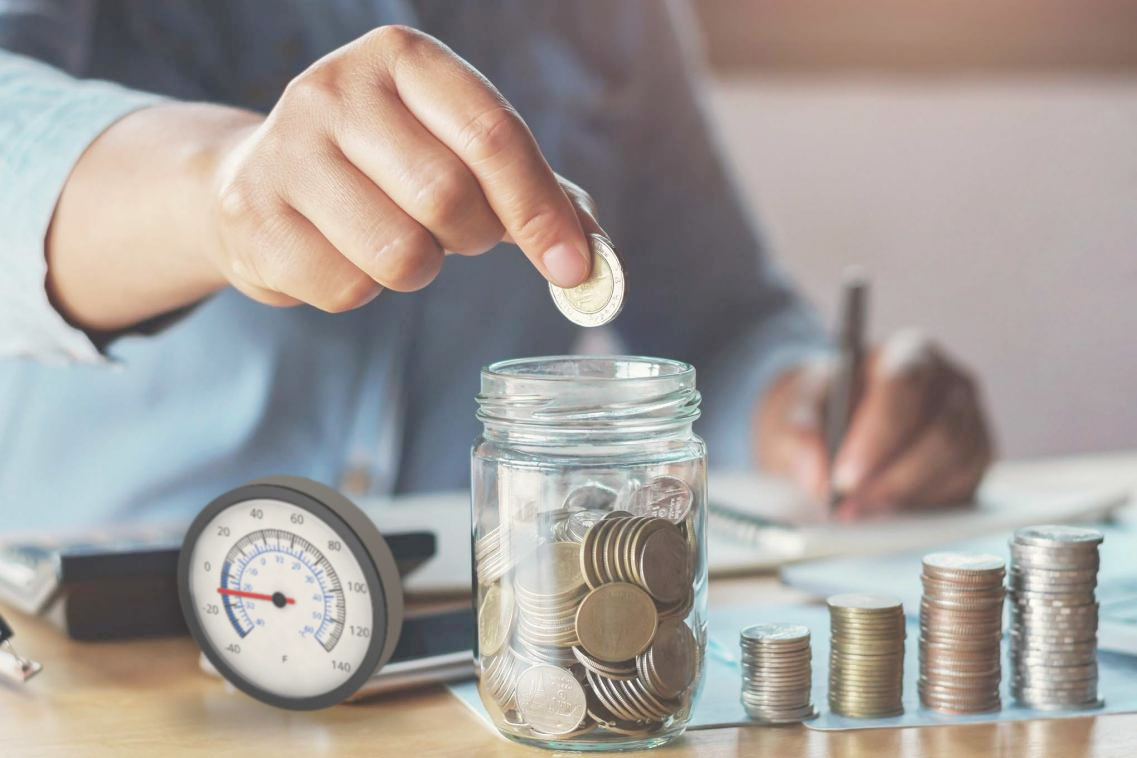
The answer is -10 °F
